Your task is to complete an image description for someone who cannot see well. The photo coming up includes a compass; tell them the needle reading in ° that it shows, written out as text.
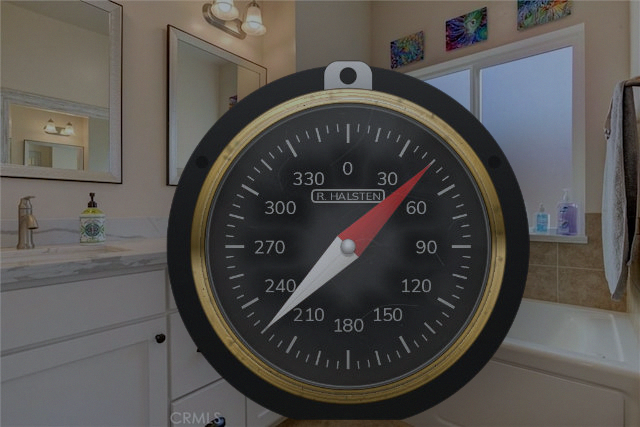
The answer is 45 °
